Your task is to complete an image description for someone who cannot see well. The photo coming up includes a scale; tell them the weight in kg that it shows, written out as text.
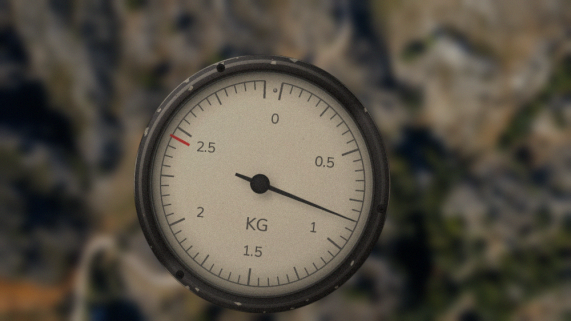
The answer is 0.85 kg
